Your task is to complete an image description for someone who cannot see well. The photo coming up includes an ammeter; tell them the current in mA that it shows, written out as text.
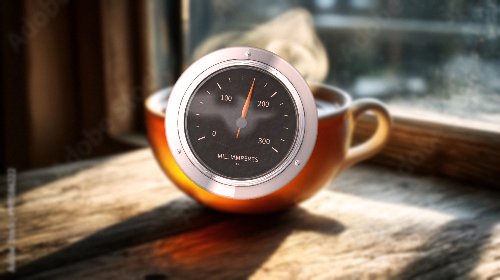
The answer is 160 mA
